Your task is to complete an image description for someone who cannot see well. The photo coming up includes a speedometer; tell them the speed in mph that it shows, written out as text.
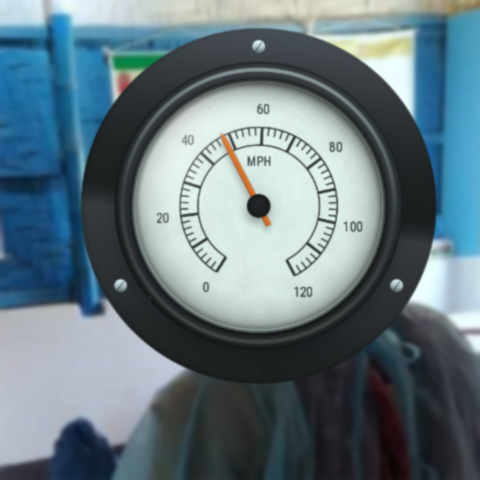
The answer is 48 mph
